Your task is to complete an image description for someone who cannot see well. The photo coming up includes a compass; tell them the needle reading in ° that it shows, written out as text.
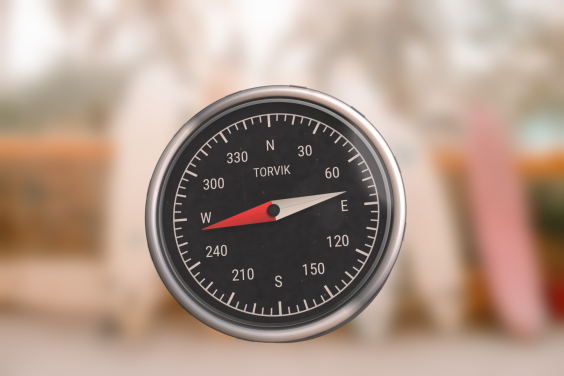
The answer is 260 °
